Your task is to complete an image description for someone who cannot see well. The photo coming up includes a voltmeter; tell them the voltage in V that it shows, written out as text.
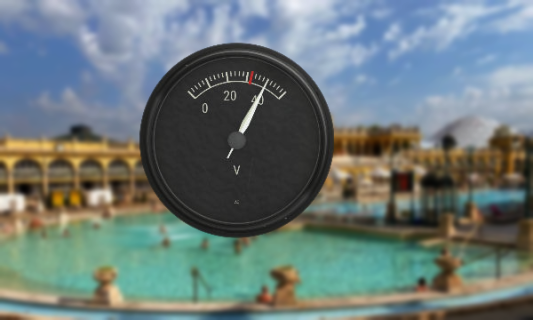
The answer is 40 V
